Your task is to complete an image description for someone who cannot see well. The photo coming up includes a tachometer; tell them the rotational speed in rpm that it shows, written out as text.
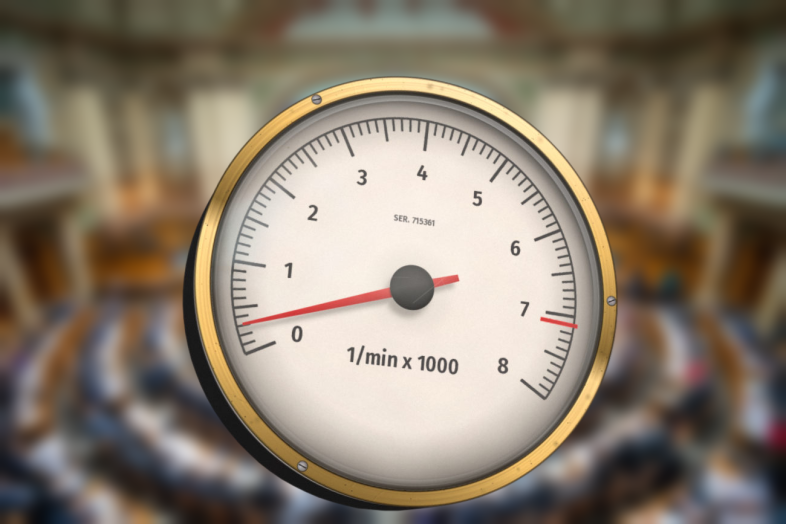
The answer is 300 rpm
